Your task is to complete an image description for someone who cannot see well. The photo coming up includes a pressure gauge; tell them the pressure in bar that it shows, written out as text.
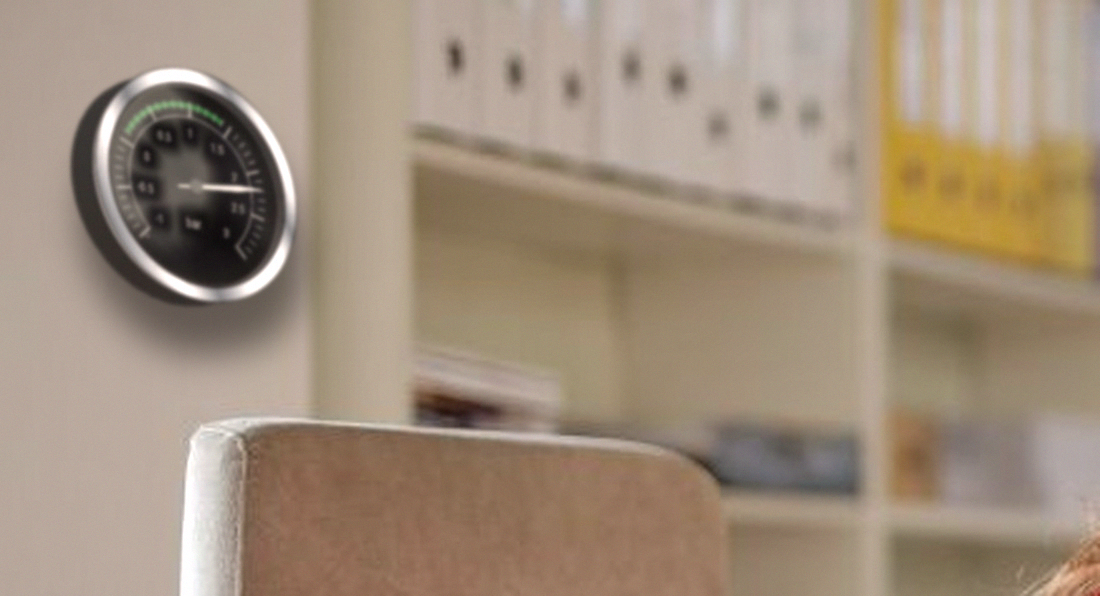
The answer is 2.2 bar
